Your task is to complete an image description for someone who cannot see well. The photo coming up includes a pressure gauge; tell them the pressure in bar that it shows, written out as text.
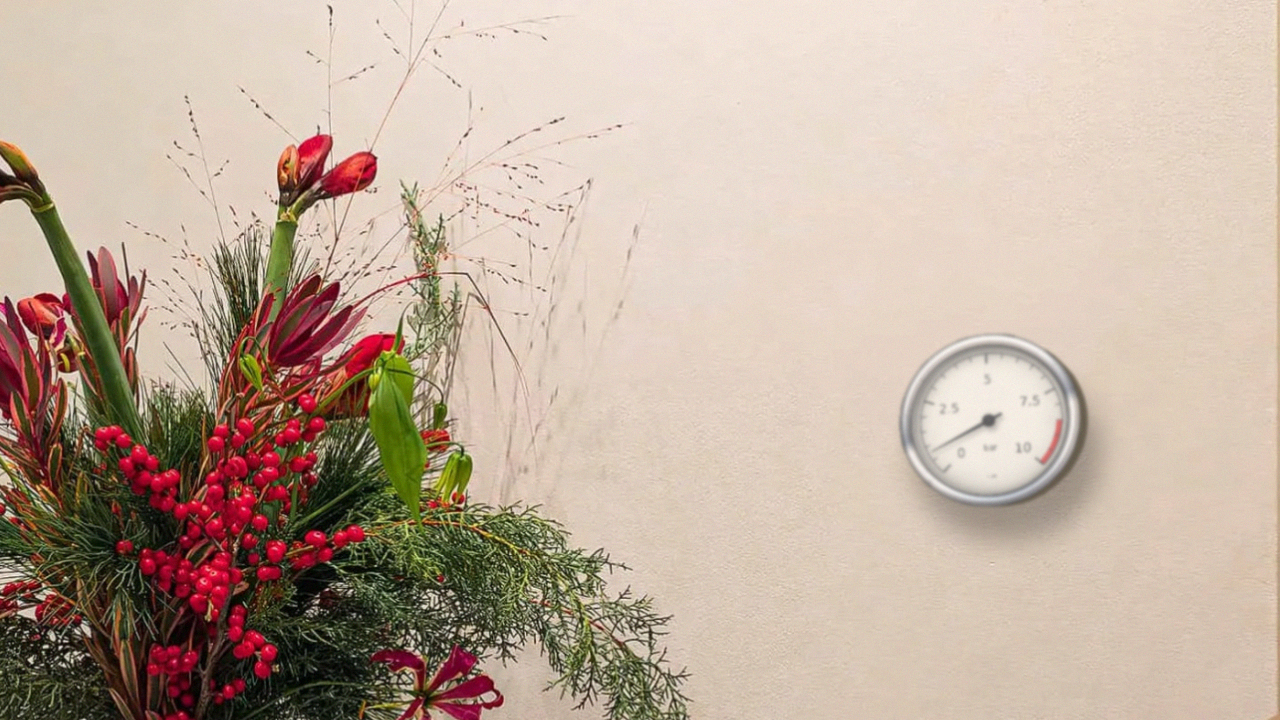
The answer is 0.75 bar
